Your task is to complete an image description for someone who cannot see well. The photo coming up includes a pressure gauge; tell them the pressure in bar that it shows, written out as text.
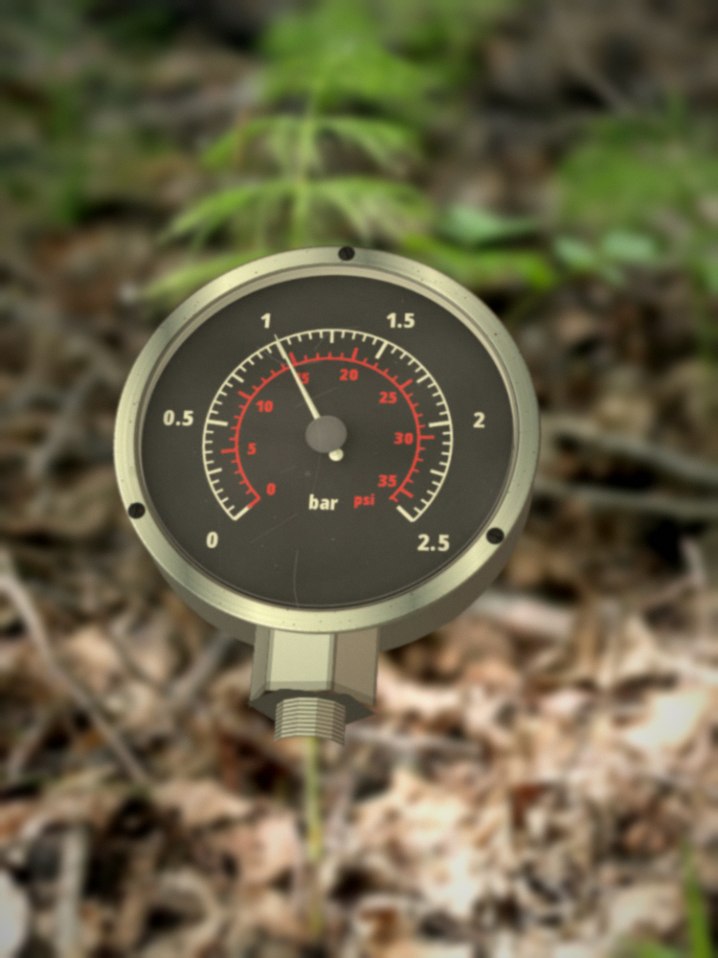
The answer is 1 bar
